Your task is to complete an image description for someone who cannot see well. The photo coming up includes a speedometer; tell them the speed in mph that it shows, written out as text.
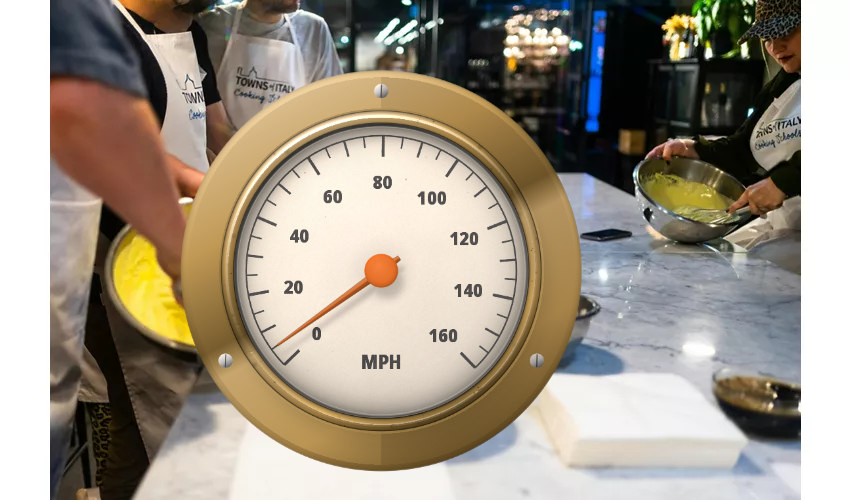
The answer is 5 mph
